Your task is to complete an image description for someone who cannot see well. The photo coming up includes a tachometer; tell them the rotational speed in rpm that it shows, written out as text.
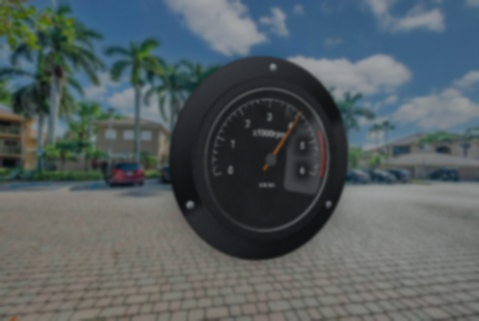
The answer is 4000 rpm
